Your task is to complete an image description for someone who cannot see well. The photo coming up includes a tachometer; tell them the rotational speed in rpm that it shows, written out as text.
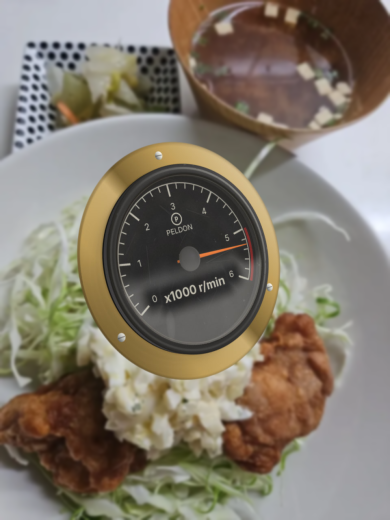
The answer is 5300 rpm
